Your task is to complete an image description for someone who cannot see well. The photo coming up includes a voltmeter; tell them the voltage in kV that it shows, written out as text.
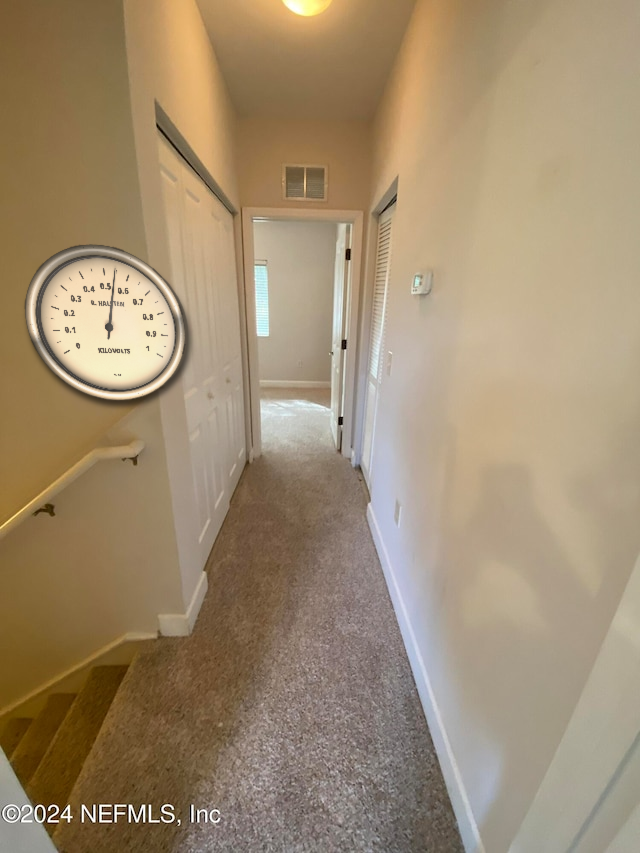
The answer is 0.55 kV
